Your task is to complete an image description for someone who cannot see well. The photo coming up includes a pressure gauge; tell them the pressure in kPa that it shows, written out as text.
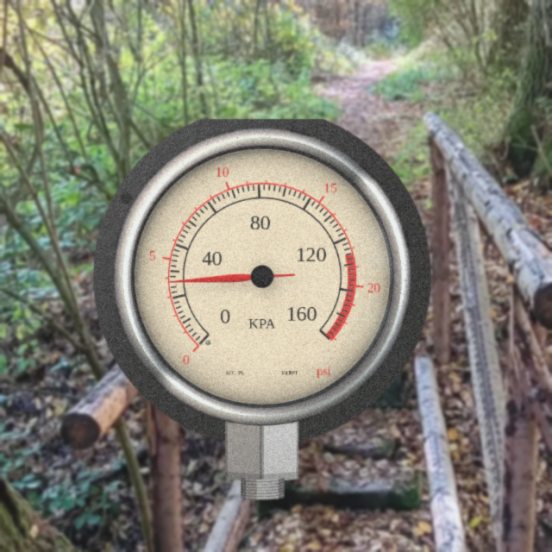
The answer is 26 kPa
